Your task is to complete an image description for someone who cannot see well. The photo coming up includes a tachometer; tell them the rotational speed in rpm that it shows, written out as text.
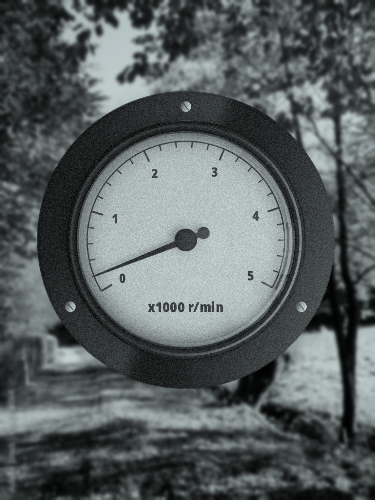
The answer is 200 rpm
